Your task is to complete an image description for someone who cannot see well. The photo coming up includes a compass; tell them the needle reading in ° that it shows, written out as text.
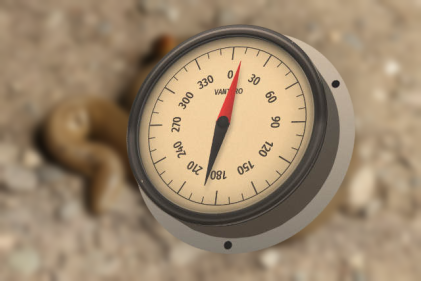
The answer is 10 °
